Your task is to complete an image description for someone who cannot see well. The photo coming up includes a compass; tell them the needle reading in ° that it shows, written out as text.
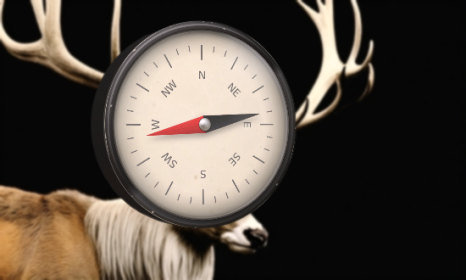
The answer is 260 °
